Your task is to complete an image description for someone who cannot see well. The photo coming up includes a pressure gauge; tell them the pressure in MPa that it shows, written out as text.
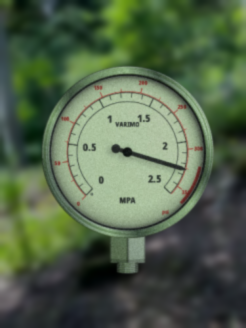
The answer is 2.25 MPa
